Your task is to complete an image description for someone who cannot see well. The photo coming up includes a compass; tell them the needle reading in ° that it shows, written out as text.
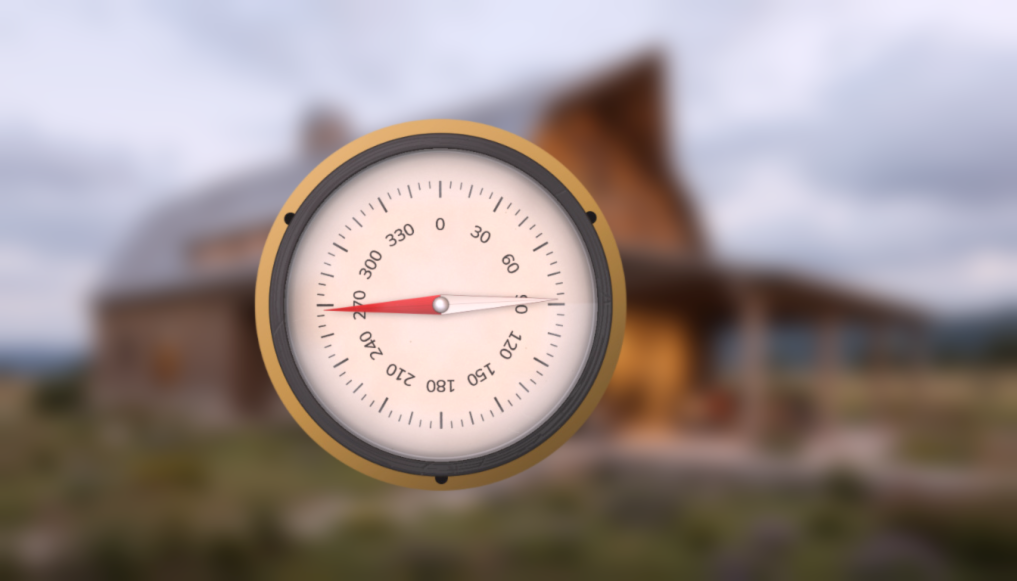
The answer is 267.5 °
